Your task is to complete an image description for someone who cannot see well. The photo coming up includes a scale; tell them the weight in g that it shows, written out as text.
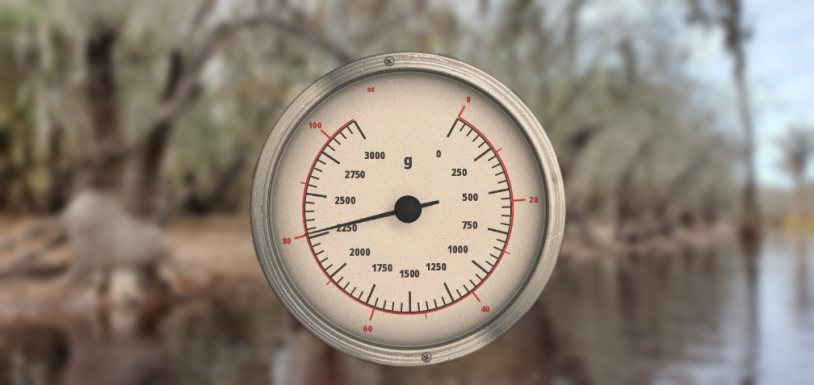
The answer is 2275 g
